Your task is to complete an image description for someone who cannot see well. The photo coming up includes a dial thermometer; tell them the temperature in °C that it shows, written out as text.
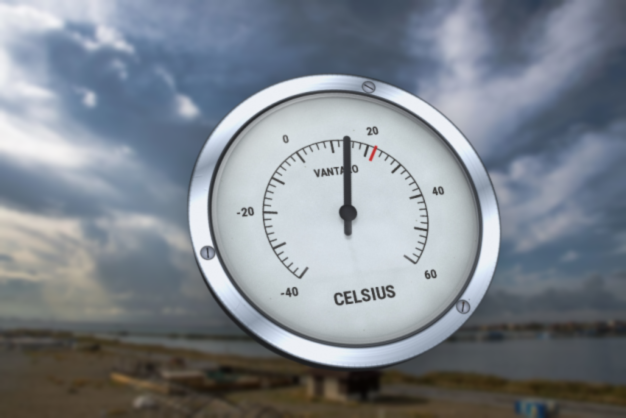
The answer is 14 °C
